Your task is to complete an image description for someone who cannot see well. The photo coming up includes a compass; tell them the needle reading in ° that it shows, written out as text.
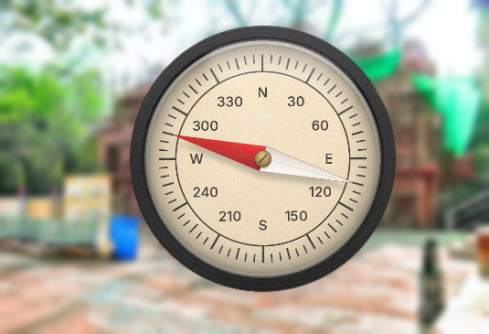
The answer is 285 °
